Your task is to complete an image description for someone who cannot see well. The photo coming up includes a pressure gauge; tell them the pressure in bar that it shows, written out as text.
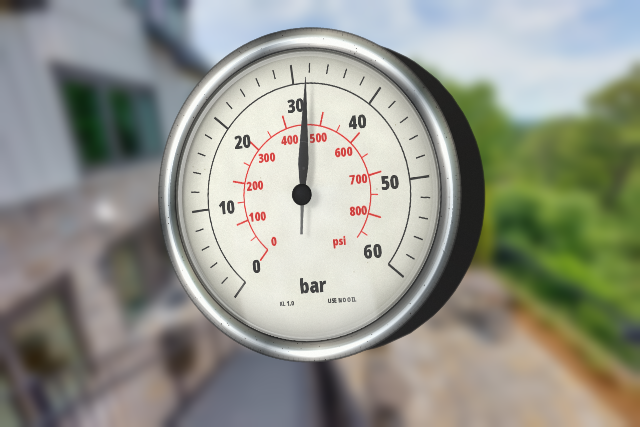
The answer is 32 bar
